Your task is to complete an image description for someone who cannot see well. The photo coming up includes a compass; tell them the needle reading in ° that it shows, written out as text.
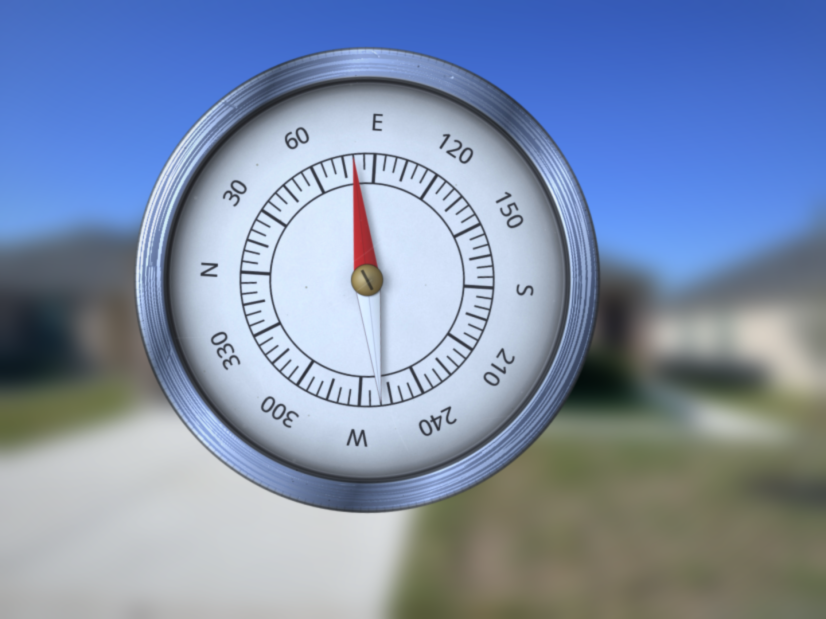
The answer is 80 °
